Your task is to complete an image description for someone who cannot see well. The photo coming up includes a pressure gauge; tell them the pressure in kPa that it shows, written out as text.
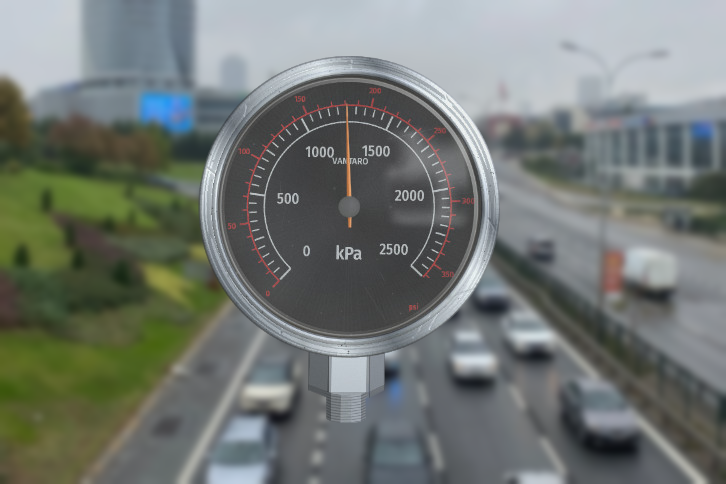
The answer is 1250 kPa
